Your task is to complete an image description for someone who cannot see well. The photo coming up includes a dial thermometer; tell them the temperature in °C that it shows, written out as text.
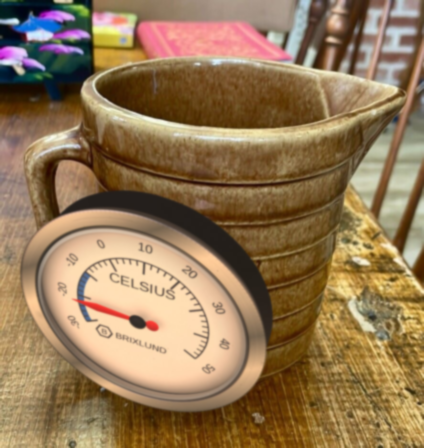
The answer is -20 °C
